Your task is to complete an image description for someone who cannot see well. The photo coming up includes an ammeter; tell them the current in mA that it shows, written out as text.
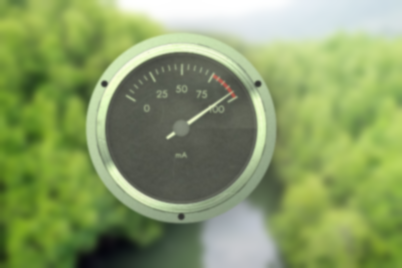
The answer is 95 mA
